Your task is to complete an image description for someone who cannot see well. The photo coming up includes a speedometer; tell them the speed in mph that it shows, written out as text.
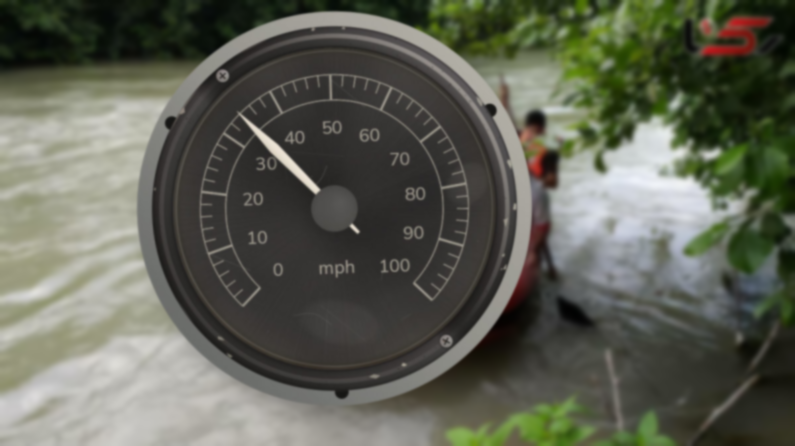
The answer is 34 mph
